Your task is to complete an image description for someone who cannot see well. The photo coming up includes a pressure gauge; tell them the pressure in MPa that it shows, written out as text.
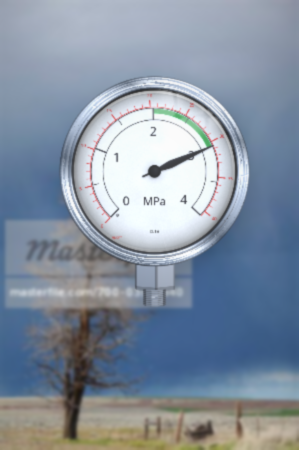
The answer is 3 MPa
